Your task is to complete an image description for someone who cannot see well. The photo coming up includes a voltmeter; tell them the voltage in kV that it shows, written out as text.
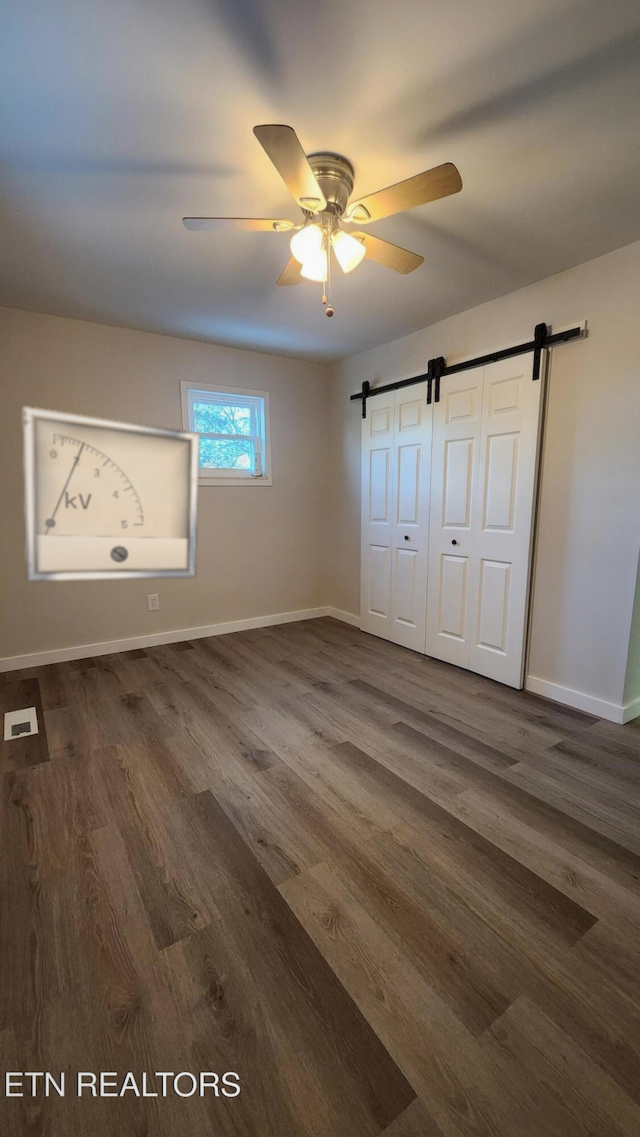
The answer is 2 kV
